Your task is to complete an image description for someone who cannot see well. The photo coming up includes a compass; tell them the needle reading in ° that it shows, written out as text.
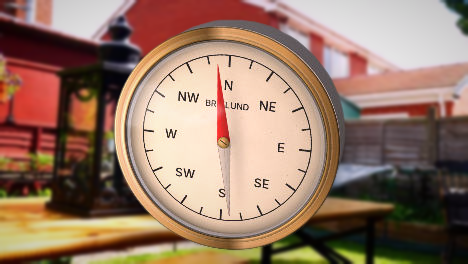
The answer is 352.5 °
